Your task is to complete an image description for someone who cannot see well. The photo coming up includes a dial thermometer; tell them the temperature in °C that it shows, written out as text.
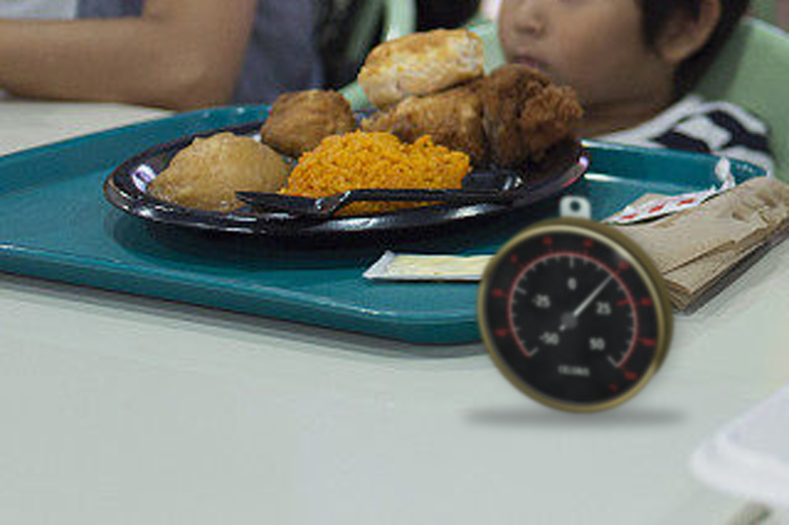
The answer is 15 °C
